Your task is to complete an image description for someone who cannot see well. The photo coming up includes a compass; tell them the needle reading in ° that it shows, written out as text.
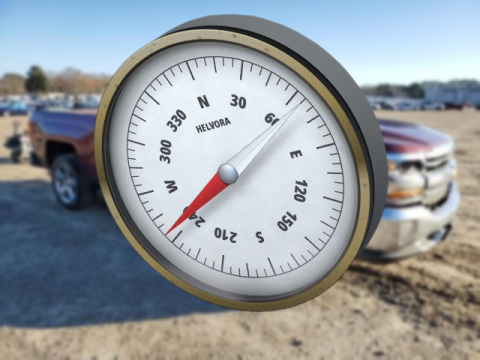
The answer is 245 °
